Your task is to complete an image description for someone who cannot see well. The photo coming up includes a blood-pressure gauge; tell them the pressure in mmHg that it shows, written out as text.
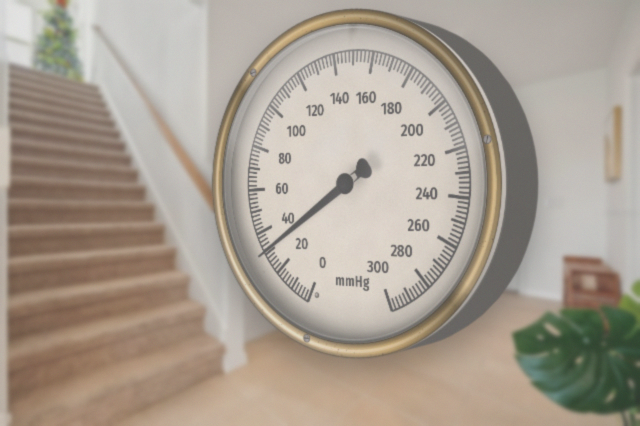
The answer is 30 mmHg
